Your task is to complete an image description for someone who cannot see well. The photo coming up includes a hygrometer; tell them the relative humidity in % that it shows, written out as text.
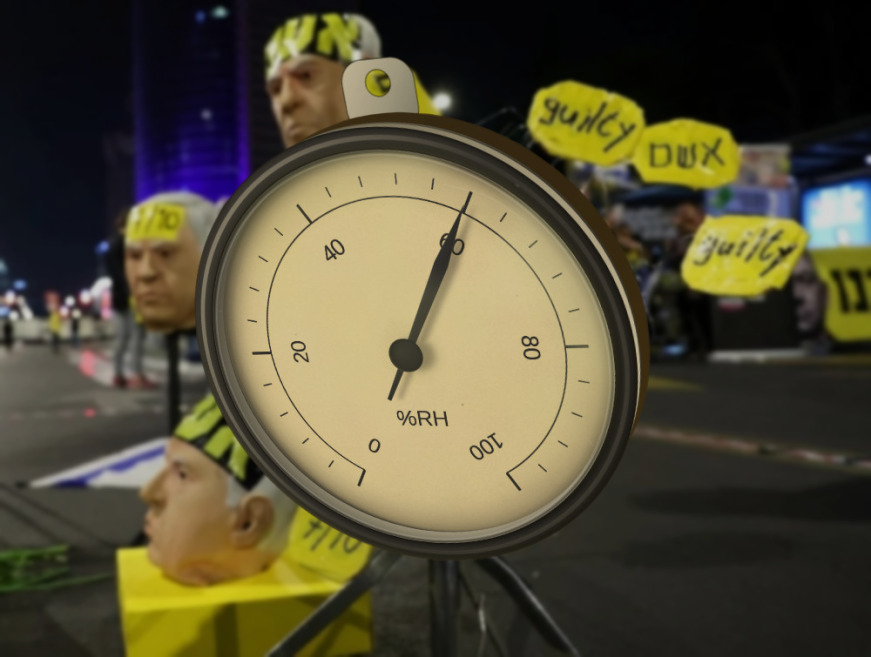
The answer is 60 %
